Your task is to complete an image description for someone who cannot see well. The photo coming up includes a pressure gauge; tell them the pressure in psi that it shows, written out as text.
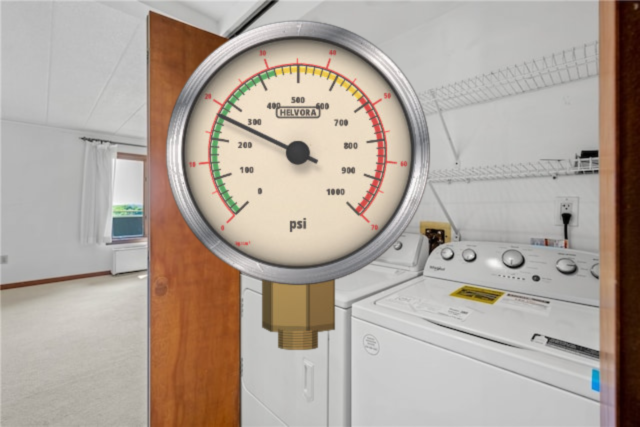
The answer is 260 psi
